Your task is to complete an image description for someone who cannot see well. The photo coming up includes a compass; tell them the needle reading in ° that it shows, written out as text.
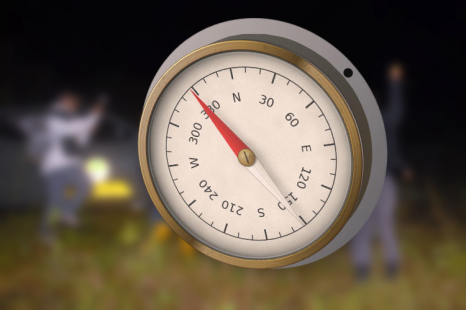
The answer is 330 °
